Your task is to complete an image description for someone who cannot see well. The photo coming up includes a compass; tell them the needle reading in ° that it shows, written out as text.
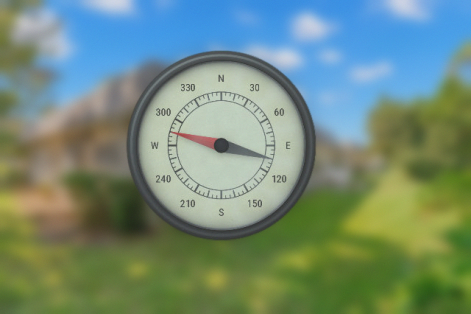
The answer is 285 °
